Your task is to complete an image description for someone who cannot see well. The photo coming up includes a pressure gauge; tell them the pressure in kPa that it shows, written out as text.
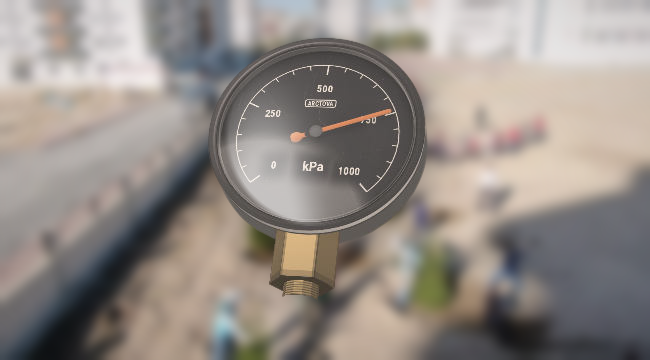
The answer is 750 kPa
